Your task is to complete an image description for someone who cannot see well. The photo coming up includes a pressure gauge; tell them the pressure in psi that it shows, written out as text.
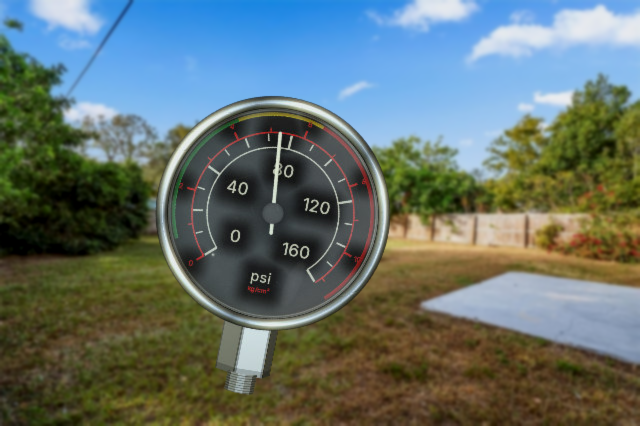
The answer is 75 psi
